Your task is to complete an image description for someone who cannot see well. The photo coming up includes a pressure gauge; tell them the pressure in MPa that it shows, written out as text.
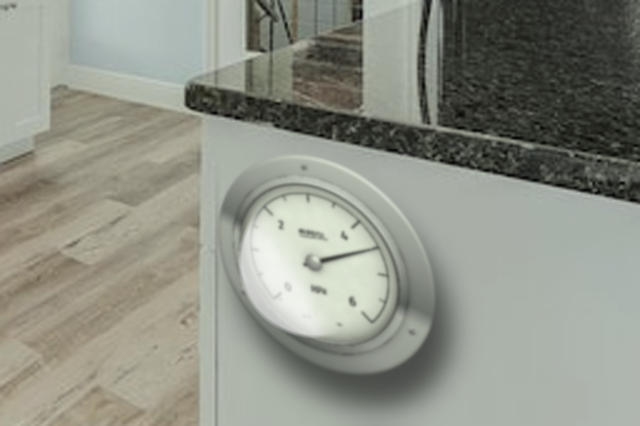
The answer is 4.5 MPa
